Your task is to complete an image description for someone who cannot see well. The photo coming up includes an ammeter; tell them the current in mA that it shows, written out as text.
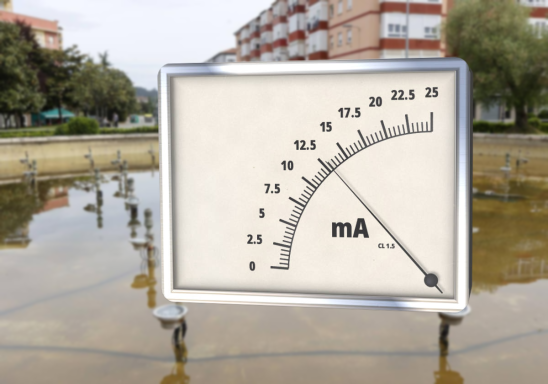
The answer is 13 mA
